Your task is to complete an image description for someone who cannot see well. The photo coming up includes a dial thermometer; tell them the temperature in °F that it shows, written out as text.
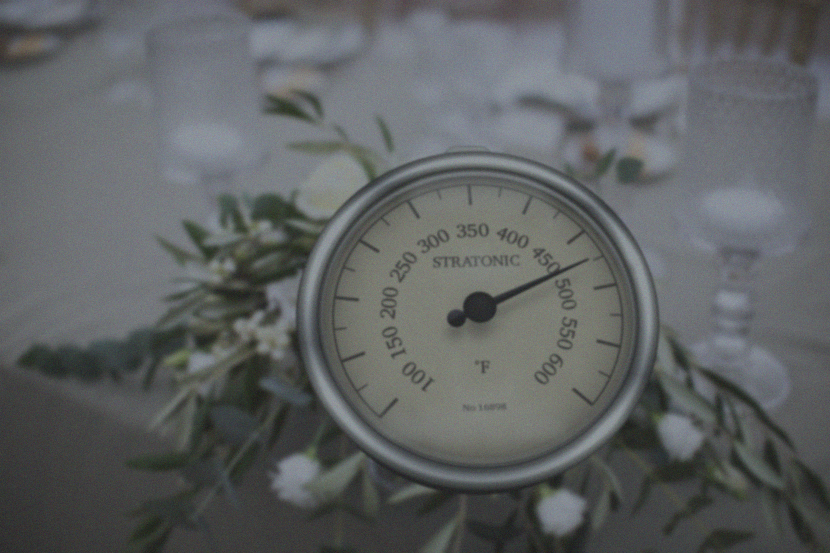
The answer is 475 °F
